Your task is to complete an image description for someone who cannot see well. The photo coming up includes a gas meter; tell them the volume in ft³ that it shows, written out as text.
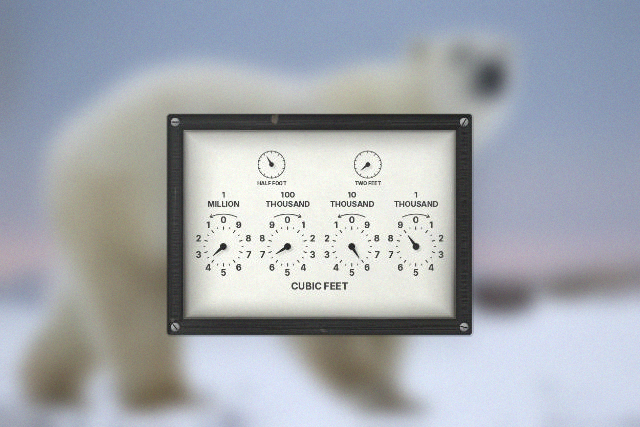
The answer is 365900 ft³
